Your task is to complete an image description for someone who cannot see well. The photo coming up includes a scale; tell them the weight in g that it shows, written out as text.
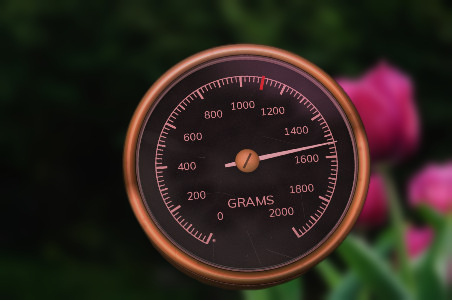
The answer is 1540 g
